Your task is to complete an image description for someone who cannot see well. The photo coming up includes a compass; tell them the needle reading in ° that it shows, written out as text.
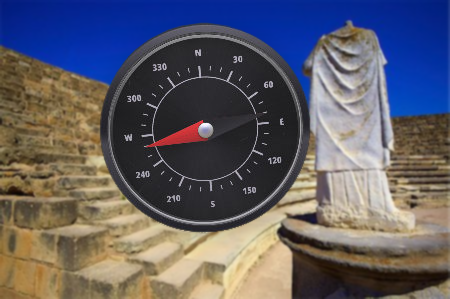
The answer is 260 °
